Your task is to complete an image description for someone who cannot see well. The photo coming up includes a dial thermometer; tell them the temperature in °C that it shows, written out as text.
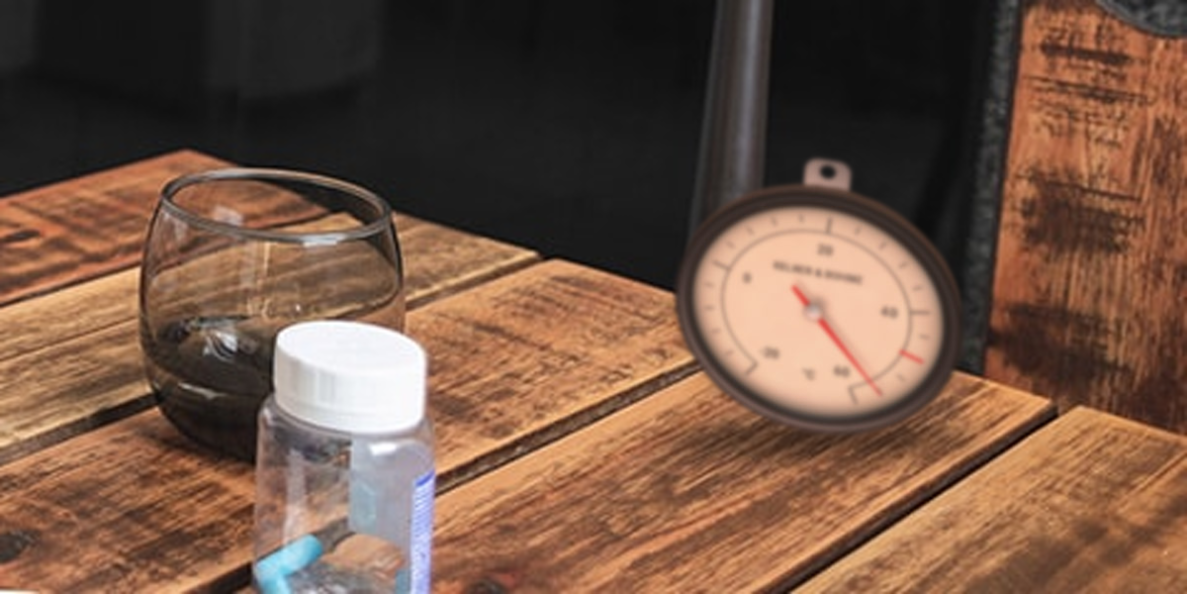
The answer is 56 °C
